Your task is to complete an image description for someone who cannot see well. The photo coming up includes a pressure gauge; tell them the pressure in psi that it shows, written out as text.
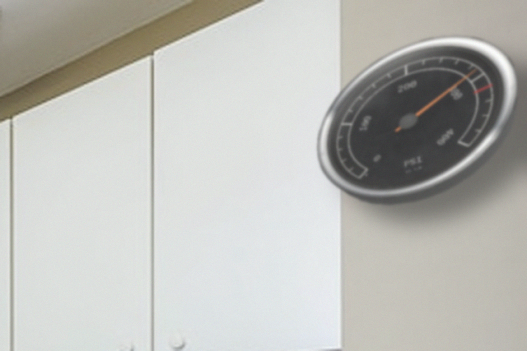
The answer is 290 psi
